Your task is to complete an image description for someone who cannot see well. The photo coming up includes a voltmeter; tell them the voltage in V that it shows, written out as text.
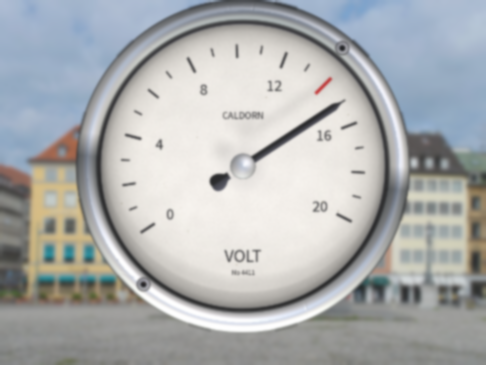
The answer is 15 V
